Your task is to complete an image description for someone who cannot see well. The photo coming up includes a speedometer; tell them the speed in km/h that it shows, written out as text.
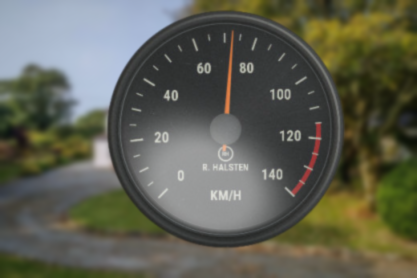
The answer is 72.5 km/h
